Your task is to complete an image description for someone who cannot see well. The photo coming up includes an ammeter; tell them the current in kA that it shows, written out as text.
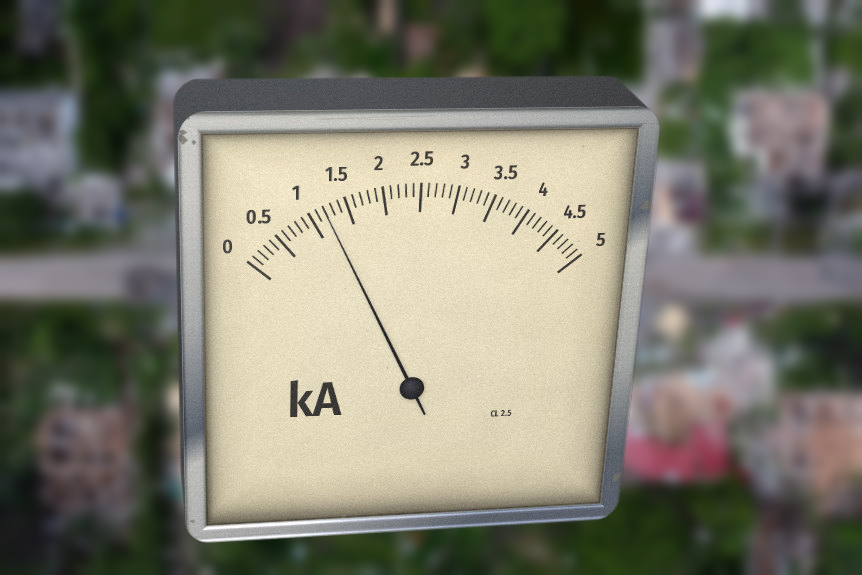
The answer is 1.2 kA
